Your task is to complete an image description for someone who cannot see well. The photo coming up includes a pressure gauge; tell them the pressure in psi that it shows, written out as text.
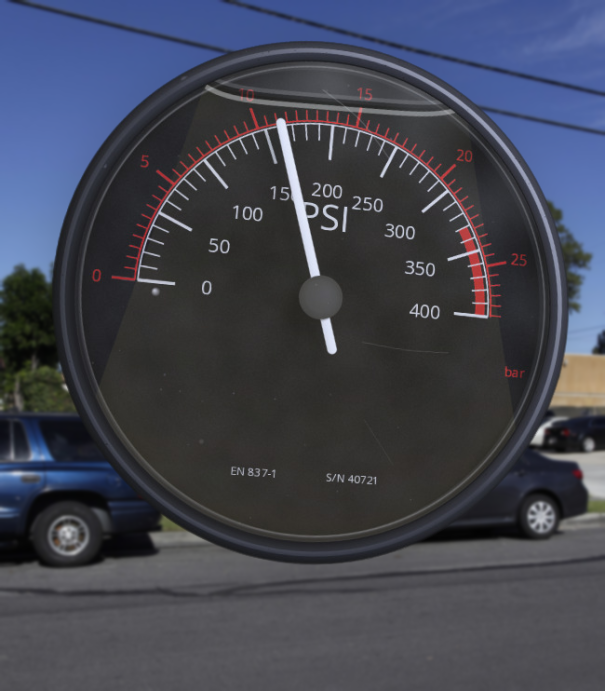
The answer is 160 psi
